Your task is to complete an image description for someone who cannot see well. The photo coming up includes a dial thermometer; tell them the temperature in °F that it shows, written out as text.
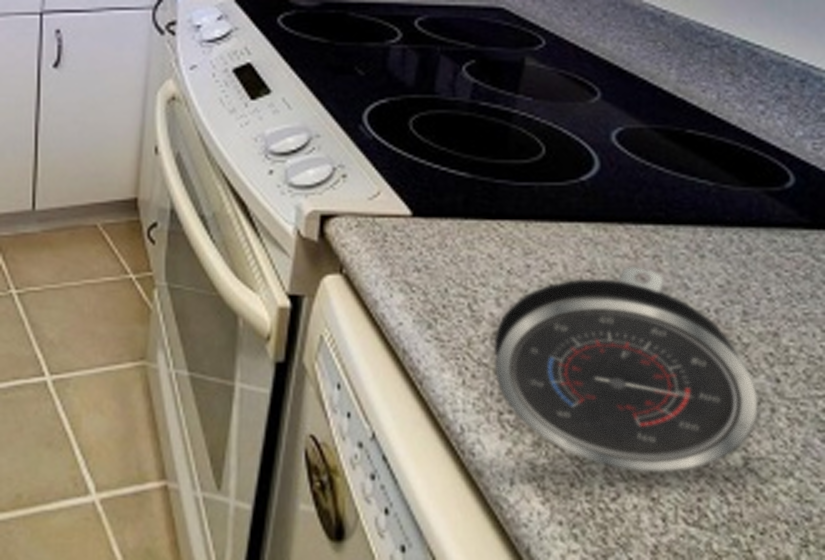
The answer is 100 °F
